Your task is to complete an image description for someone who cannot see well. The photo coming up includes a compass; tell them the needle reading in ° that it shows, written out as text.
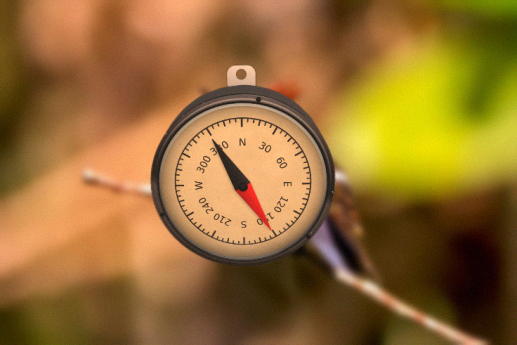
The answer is 150 °
